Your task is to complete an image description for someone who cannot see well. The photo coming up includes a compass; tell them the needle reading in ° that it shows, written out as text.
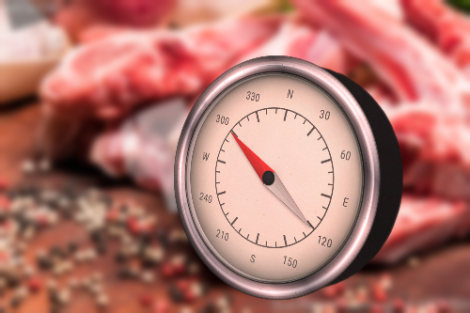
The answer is 300 °
